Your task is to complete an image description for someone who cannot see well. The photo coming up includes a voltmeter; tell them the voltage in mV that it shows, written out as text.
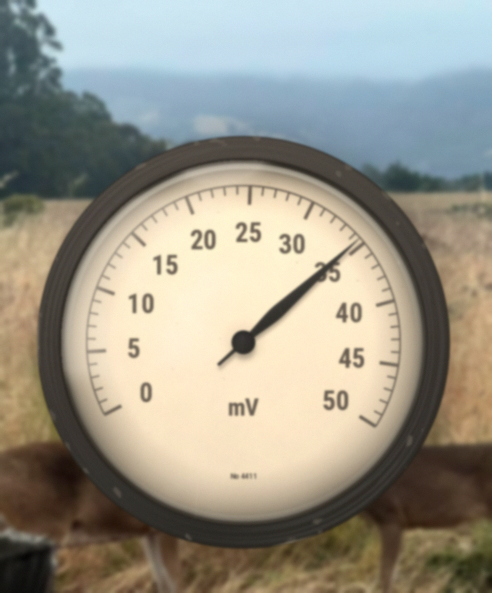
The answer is 34.5 mV
